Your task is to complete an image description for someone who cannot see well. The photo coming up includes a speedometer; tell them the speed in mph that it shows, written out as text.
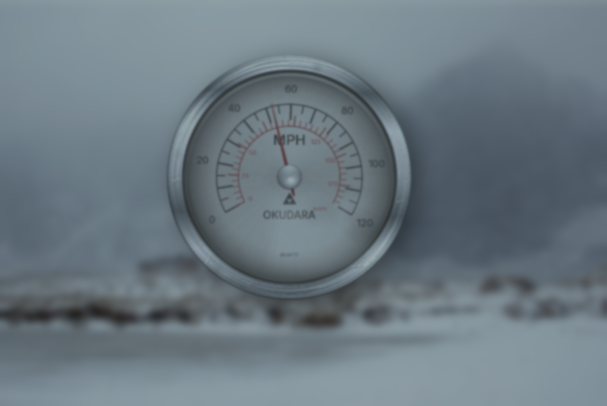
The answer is 52.5 mph
